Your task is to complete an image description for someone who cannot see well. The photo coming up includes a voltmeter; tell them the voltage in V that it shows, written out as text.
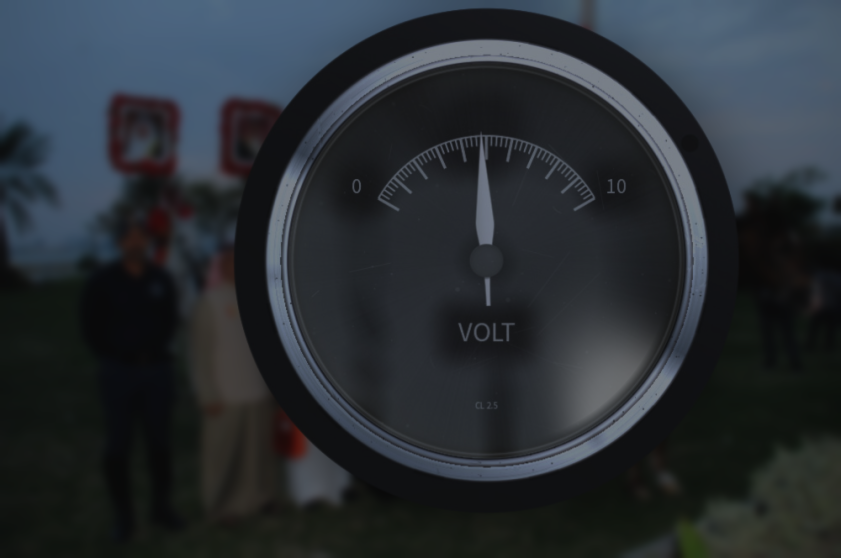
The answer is 4.8 V
